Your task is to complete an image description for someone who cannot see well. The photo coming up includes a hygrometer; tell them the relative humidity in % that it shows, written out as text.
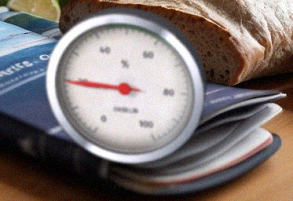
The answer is 20 %
